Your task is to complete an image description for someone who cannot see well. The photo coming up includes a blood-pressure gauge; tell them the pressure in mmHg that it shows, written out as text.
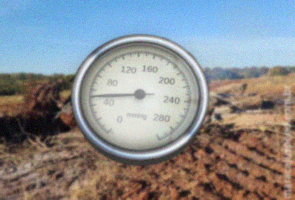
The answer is 50 mmHg
